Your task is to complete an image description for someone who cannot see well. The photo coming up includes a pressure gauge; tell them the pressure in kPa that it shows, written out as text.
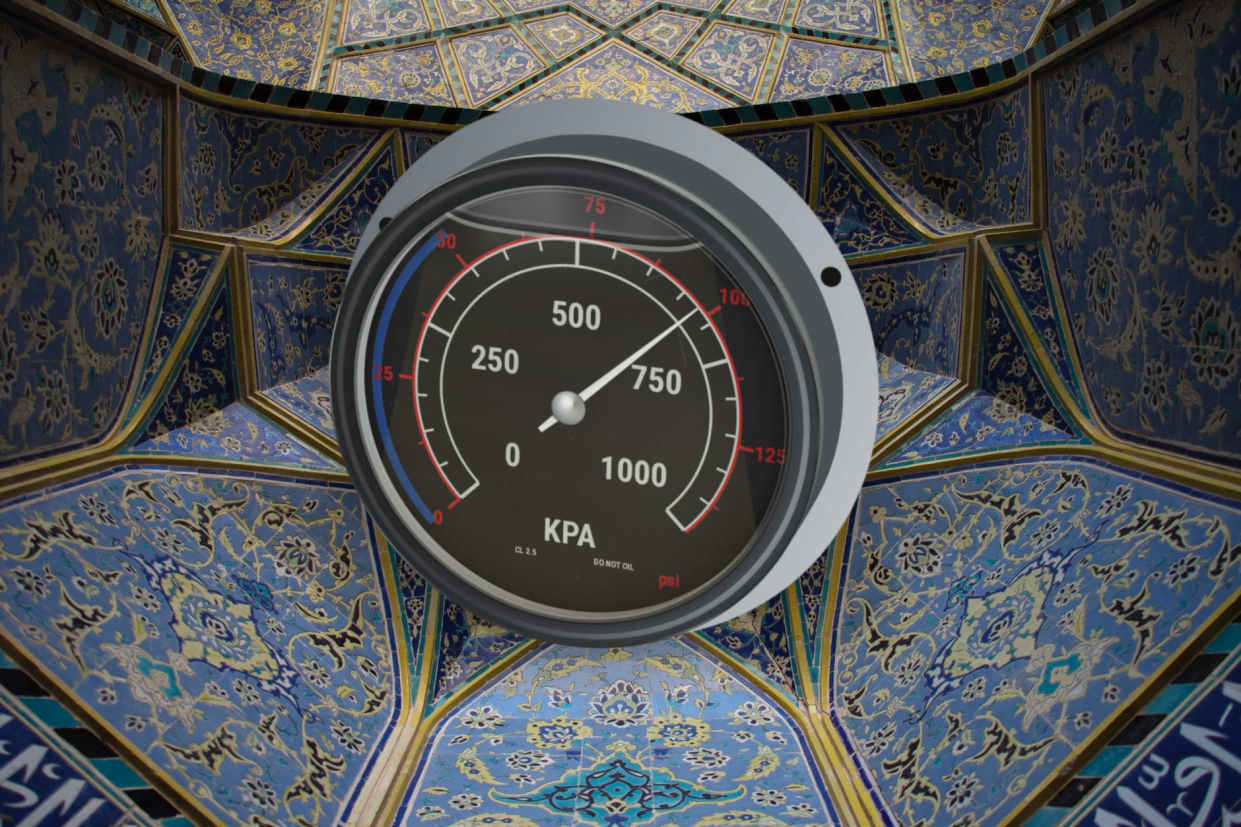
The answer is 675 kPa
